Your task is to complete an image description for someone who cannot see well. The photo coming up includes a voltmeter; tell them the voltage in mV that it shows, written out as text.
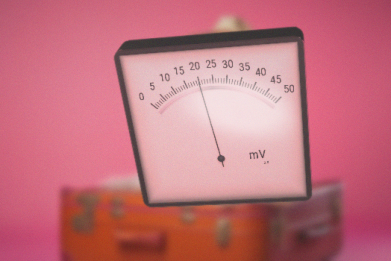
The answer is 20 mV
